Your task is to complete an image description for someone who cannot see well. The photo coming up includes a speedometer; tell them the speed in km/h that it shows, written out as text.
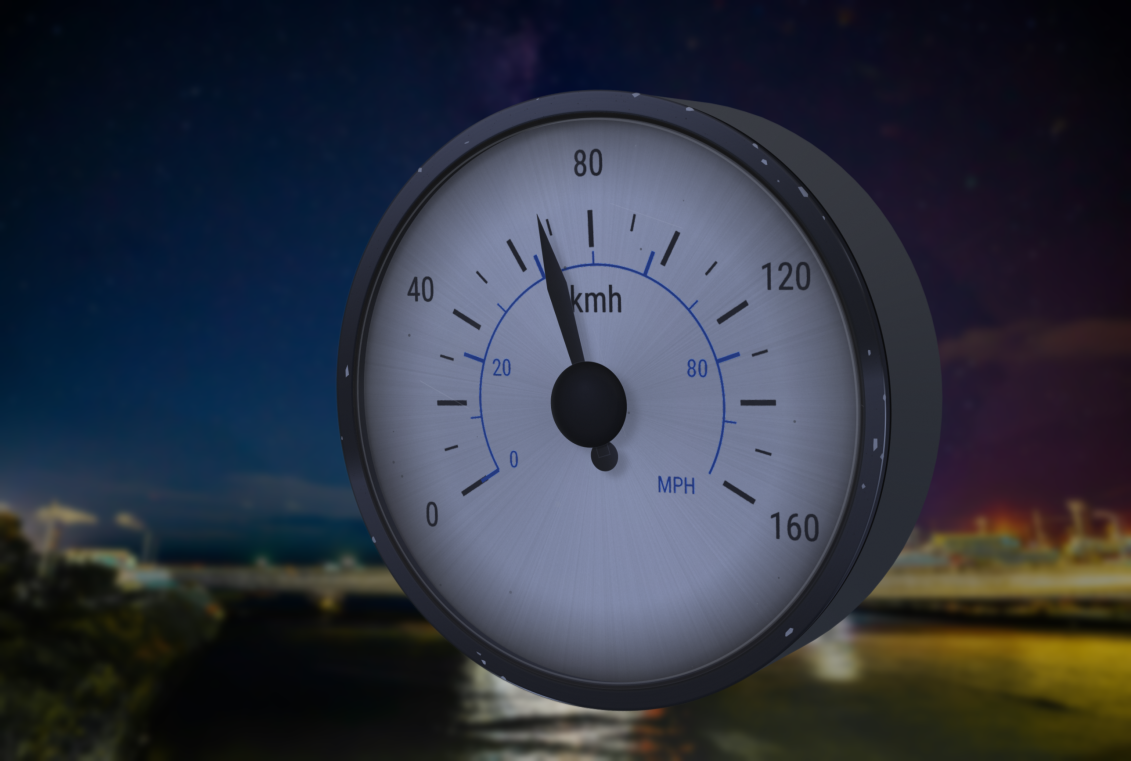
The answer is 70 km/h
